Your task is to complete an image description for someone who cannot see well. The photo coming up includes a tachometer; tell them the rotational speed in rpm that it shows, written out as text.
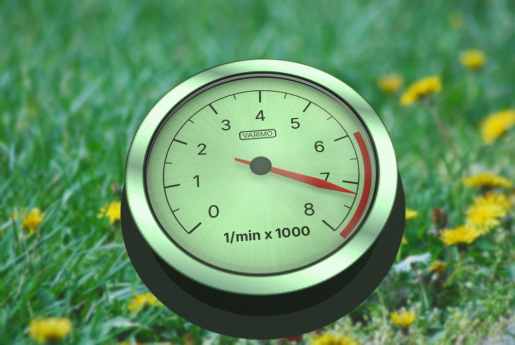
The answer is 7250 rpm
